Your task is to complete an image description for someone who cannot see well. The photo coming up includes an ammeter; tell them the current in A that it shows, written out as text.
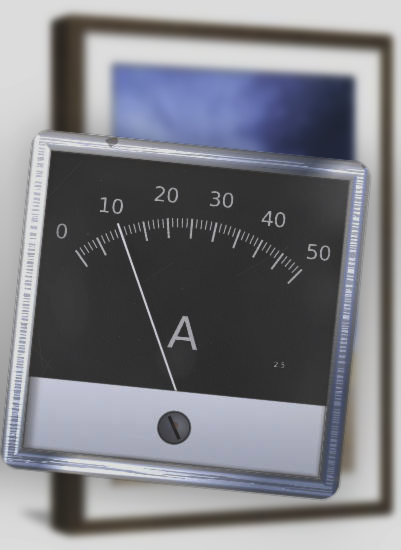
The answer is 10 A
